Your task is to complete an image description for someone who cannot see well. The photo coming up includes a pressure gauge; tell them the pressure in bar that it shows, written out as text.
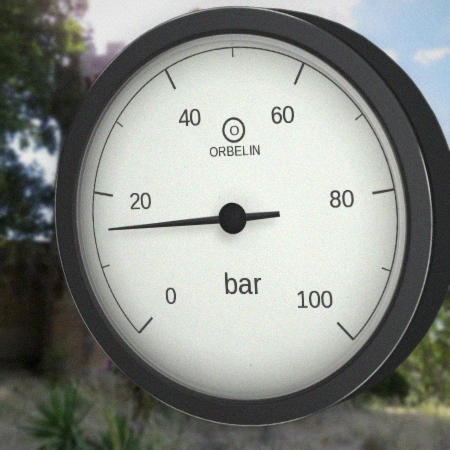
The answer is 15 bar
